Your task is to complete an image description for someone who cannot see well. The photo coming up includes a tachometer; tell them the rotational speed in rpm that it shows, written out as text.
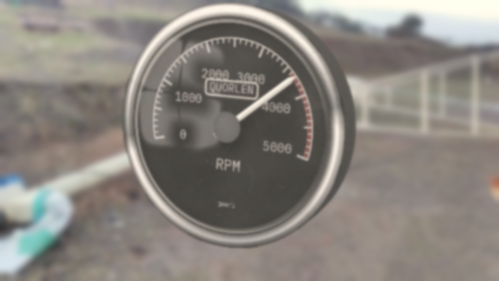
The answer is 3700 rpm
